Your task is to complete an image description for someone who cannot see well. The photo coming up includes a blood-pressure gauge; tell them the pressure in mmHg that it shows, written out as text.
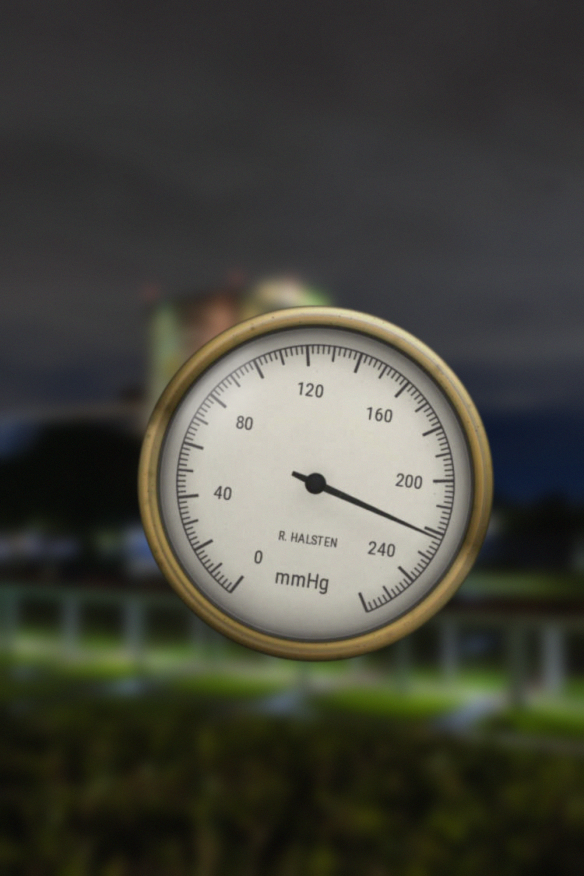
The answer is 222 mmHg
